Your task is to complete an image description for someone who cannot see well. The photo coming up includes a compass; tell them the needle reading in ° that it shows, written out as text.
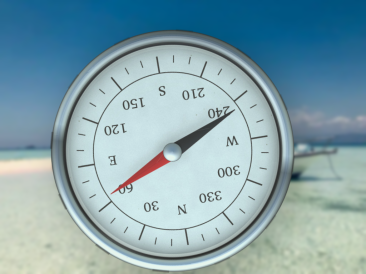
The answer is 65 °
